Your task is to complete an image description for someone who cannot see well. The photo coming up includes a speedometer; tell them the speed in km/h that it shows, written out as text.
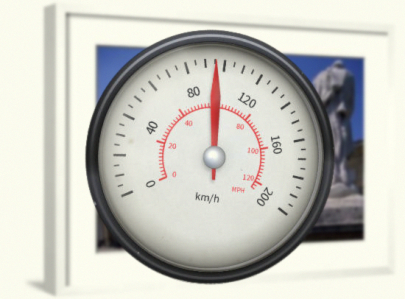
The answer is 95 km/h
